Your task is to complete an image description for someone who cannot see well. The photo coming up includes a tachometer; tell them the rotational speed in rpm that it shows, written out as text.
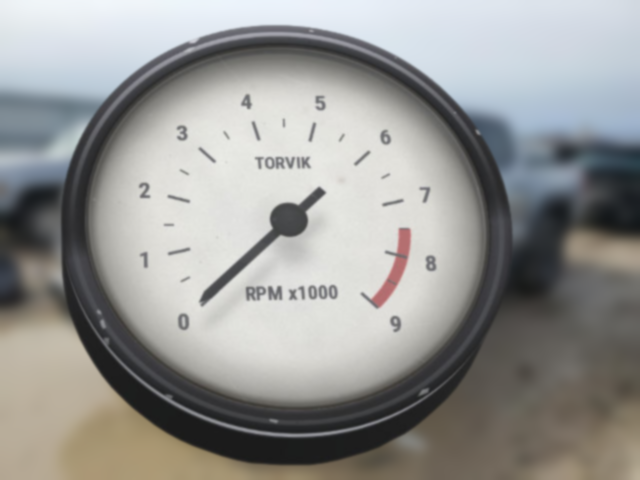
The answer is 0 rpm
